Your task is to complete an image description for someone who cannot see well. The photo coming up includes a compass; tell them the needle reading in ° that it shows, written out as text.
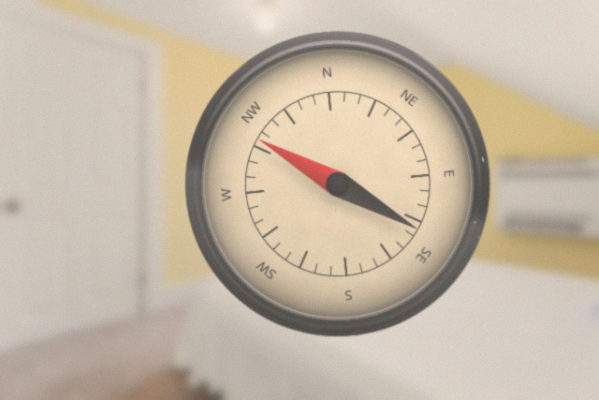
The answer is 305 °
